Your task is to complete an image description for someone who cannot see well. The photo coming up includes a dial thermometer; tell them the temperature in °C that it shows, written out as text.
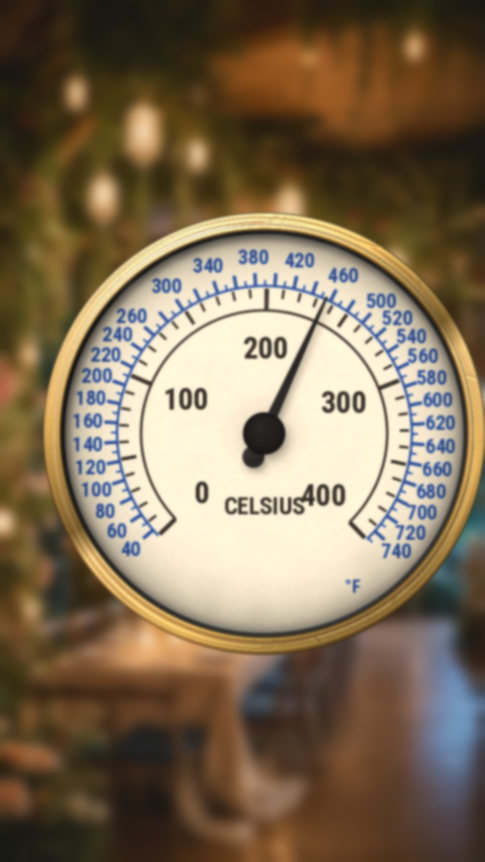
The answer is 235 °C
